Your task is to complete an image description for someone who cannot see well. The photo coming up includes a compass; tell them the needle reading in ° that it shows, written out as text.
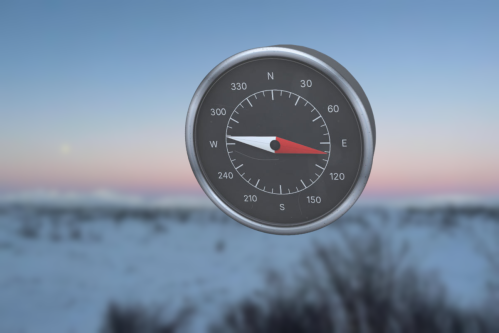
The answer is 100 °
